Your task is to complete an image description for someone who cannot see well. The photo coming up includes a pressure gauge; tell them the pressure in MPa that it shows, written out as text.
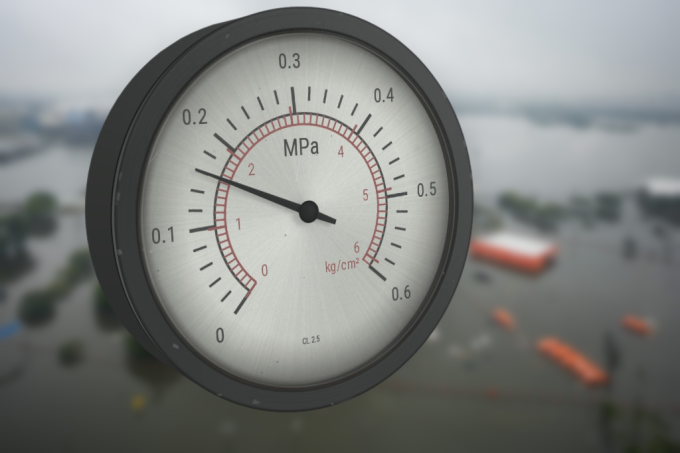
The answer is 0.16 MPa
